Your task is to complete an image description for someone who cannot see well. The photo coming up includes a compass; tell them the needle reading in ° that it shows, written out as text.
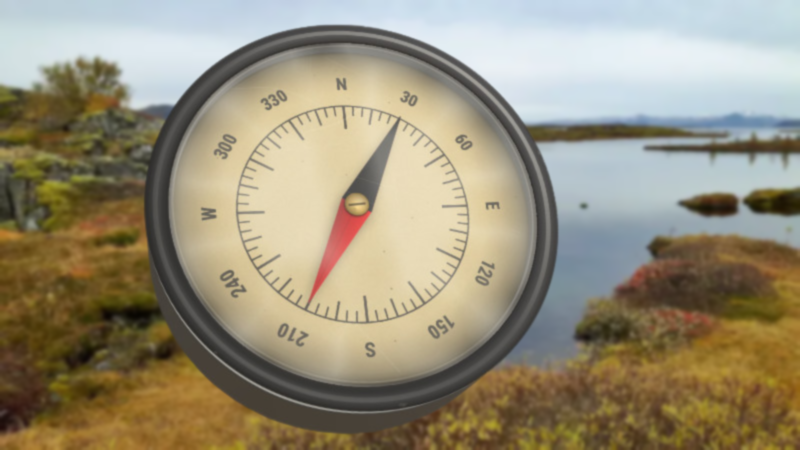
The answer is 210 °
